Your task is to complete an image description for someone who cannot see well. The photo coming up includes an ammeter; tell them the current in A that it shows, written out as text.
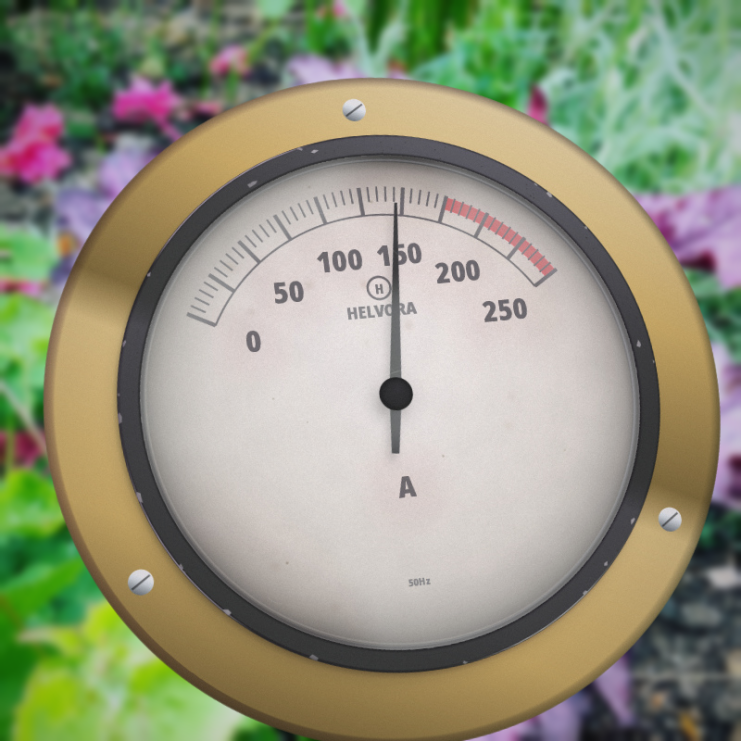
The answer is 145 A
